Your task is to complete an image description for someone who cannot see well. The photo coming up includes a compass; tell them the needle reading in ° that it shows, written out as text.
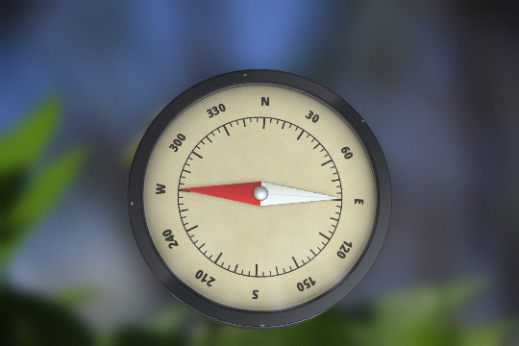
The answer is 270 °
